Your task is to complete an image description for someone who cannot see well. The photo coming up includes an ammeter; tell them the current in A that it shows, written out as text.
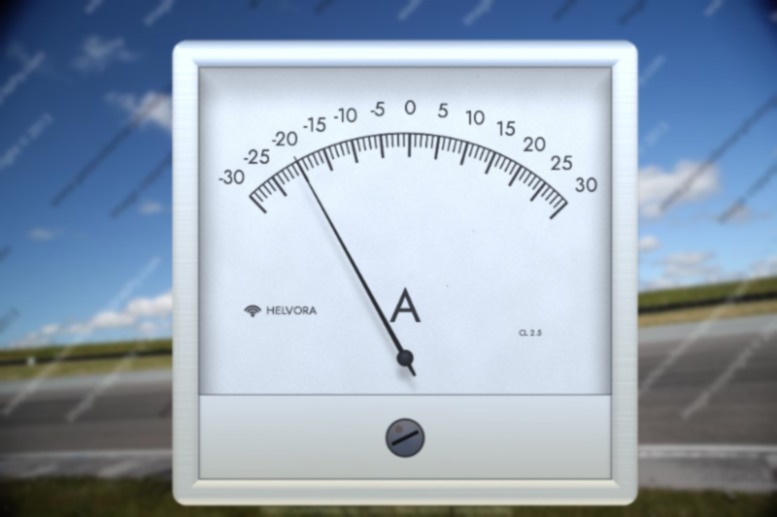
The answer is -20 A
